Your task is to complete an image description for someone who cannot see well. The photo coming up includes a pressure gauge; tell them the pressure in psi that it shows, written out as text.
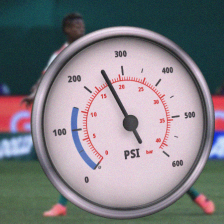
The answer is 250 psi
